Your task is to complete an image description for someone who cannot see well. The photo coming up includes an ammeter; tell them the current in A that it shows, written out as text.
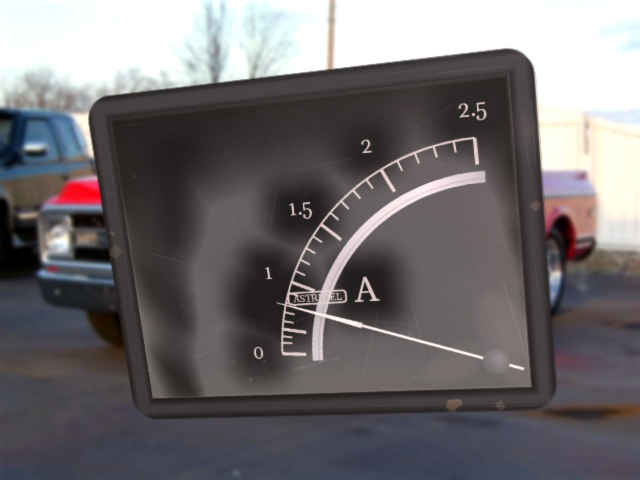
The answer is 0.8 A
